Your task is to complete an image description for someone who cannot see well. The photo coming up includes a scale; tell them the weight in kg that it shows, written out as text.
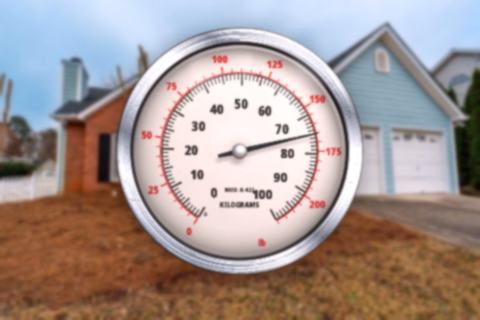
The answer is 75 kg
